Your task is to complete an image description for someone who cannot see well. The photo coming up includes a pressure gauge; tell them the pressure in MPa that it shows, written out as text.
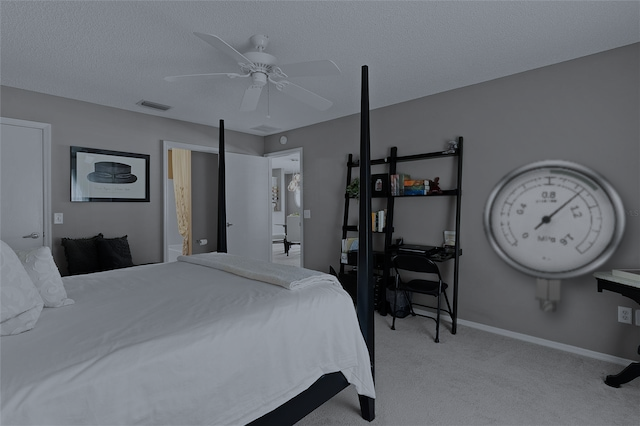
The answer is 1.05 MPa
